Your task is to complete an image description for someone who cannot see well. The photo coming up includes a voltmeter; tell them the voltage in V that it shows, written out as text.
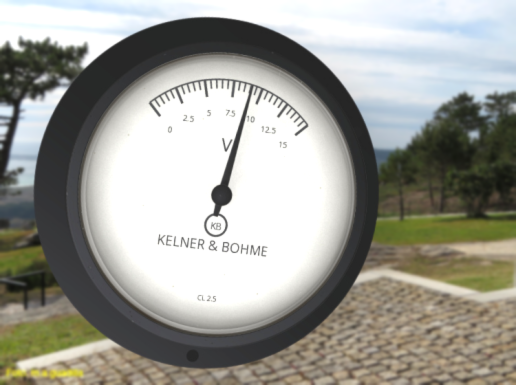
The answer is 9 V
